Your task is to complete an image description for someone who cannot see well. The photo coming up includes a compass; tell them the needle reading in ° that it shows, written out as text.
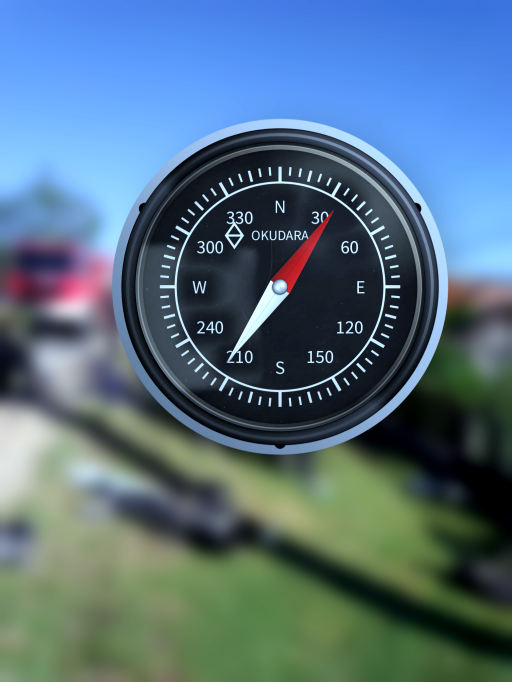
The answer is 35 °
